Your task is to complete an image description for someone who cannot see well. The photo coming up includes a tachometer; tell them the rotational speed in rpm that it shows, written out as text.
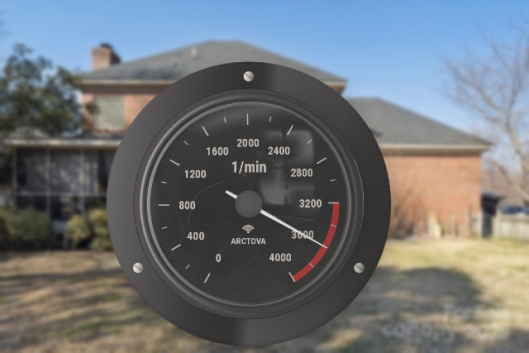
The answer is 3600 rpm
